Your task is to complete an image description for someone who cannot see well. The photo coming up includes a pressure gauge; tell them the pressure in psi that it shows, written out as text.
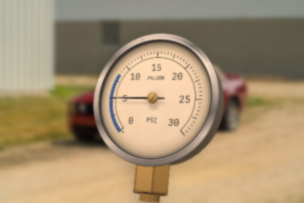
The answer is 5 psi
